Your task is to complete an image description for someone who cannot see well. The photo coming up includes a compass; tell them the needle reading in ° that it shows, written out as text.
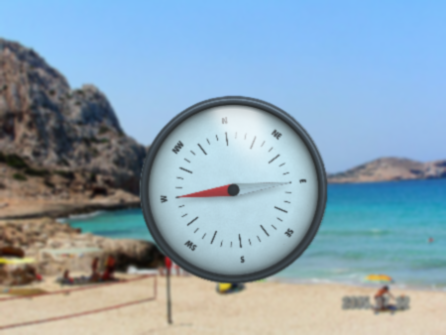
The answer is 270 °
